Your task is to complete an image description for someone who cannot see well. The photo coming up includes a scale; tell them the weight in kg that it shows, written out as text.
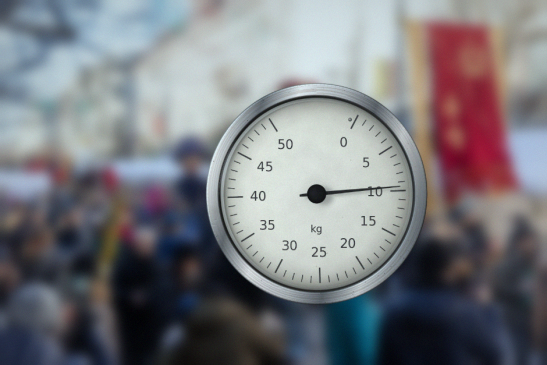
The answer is 9.5 kg
